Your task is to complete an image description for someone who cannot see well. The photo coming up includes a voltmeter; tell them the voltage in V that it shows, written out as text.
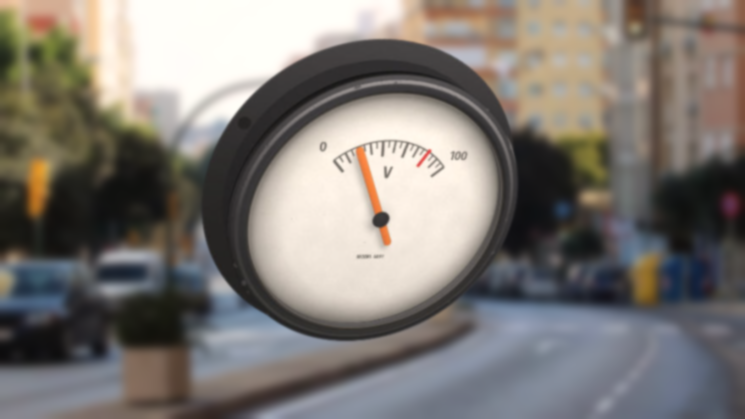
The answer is 20 V
